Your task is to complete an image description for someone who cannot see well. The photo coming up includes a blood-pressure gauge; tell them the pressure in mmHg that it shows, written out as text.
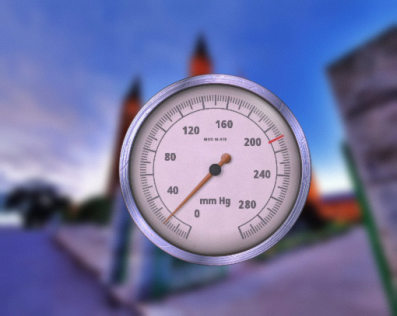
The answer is 20 mmHg
